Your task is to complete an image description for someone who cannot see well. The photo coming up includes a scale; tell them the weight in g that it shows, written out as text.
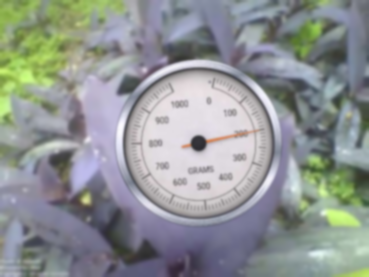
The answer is 200 g
